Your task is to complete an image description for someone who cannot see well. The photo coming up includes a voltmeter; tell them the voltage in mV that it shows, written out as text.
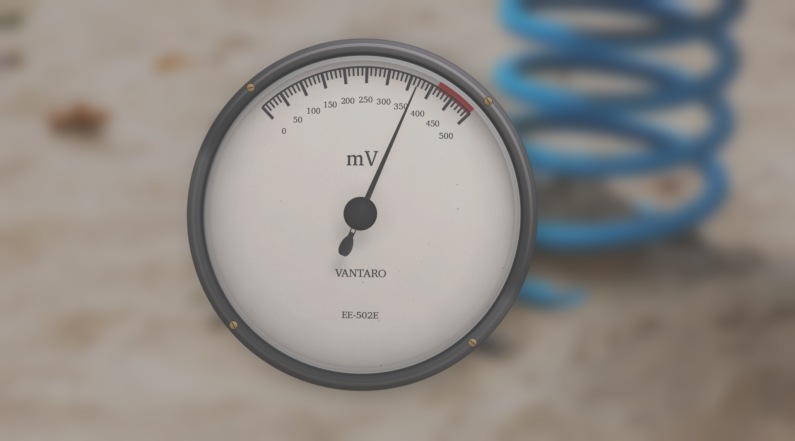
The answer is 370 mV
